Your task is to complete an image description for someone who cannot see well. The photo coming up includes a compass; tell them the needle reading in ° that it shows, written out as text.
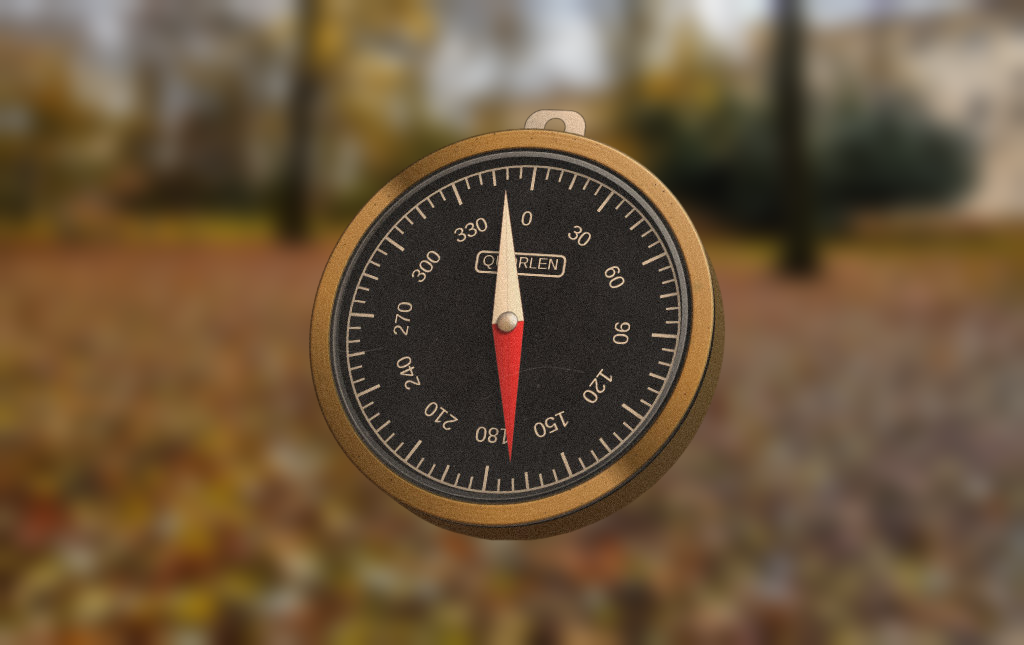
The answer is 170 °
